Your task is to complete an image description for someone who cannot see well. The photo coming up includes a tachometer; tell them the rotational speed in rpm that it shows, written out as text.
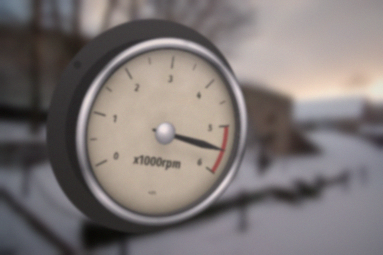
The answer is 5500 rpm
